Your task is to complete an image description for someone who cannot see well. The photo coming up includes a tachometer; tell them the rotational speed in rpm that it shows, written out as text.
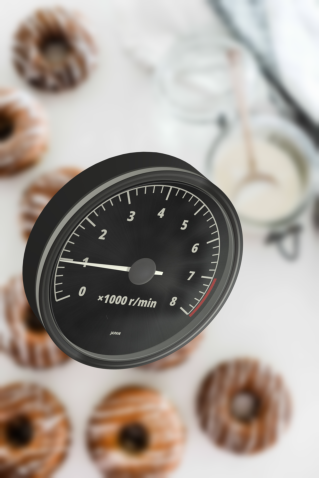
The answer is 1000 rpm
